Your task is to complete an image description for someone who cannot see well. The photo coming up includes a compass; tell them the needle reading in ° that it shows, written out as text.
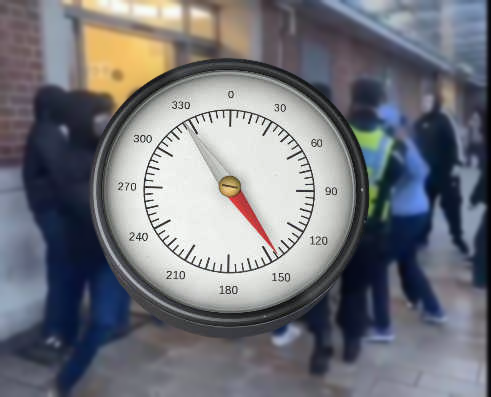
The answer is 145 °
